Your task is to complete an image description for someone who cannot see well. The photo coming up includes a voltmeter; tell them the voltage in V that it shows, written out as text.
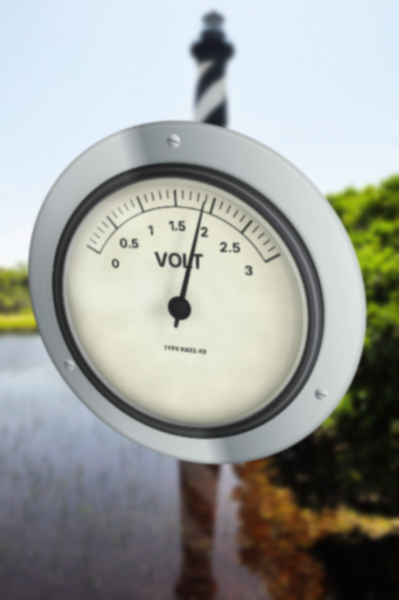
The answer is 1.9 V
